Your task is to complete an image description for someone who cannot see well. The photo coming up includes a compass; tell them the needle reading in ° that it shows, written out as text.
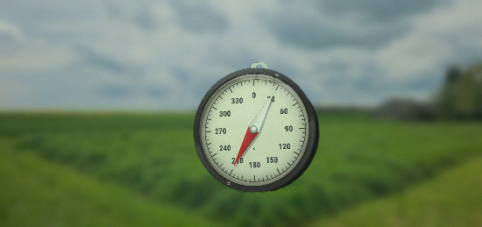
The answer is 210 °
